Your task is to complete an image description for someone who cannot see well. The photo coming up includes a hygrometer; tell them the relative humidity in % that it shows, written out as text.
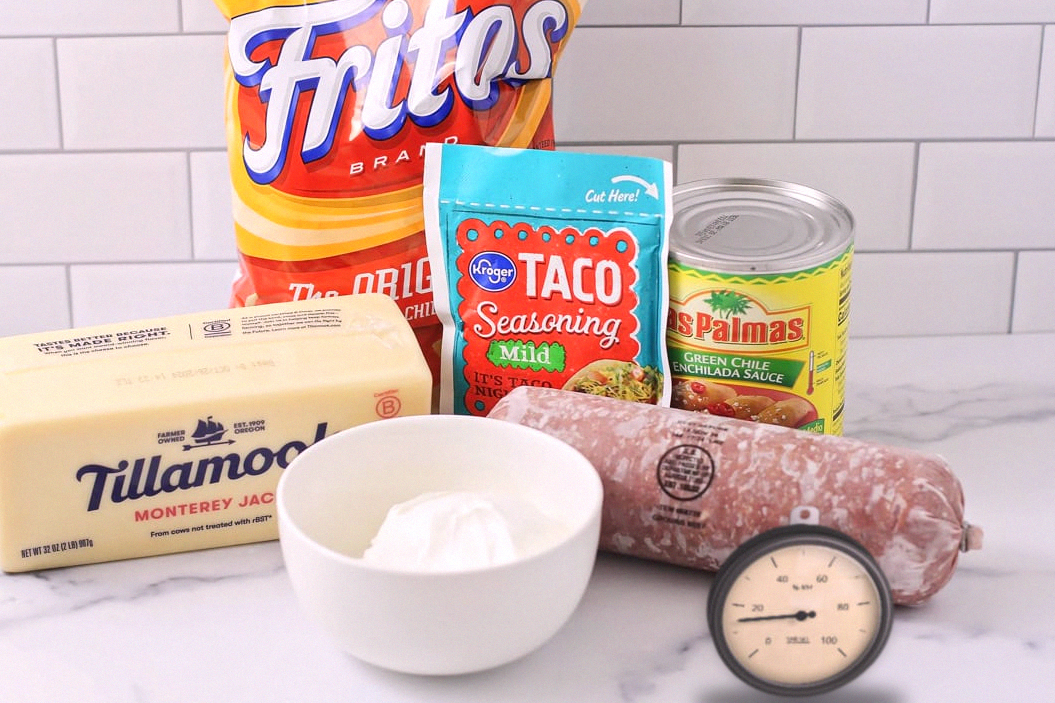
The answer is 15 %
